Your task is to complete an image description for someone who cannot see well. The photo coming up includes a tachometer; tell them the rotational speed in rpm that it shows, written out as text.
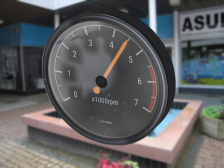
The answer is 4500 rpm
